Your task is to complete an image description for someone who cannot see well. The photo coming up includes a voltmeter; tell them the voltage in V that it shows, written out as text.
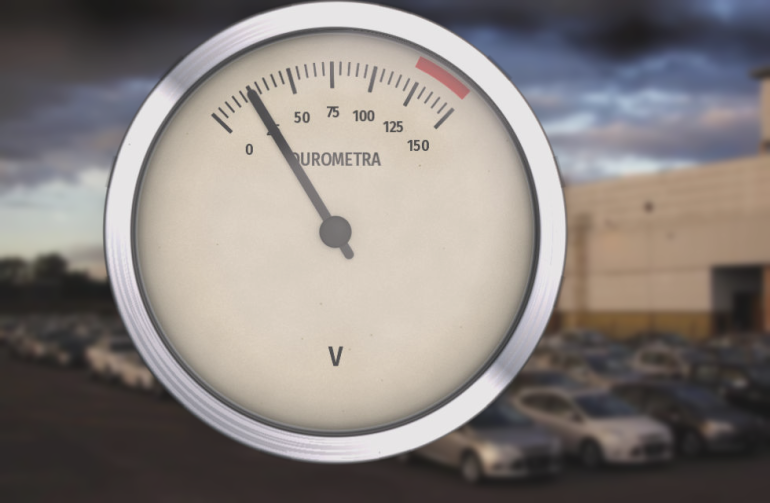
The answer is 25 V
